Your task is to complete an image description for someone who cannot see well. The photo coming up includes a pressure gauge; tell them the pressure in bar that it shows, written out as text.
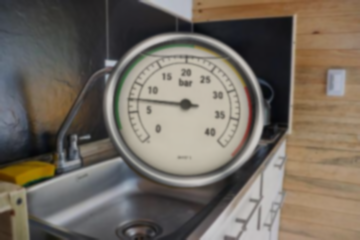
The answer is 7 bar
